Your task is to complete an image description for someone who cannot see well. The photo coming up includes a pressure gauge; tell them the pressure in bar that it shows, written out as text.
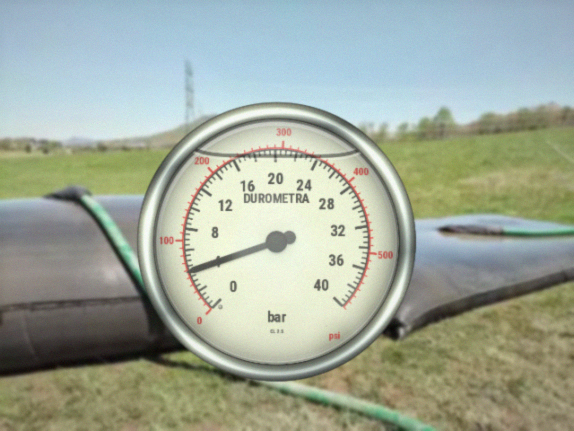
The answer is 4 bar
